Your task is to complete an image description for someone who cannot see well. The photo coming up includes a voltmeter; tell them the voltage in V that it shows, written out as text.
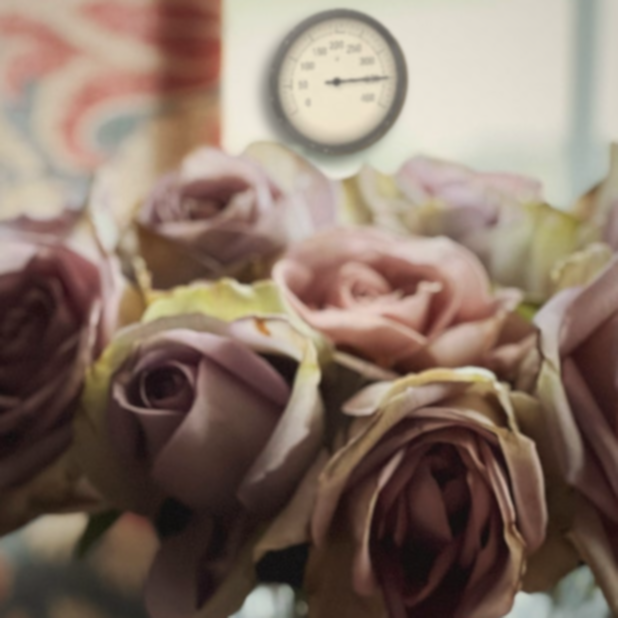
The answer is 350 V
